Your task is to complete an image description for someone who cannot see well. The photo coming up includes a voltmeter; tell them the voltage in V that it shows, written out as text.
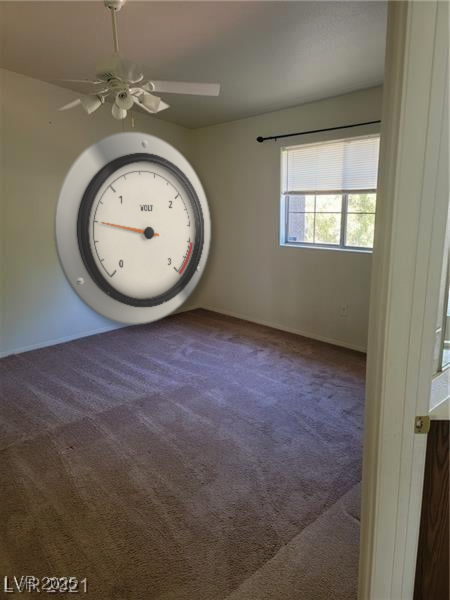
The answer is 0.6 V
